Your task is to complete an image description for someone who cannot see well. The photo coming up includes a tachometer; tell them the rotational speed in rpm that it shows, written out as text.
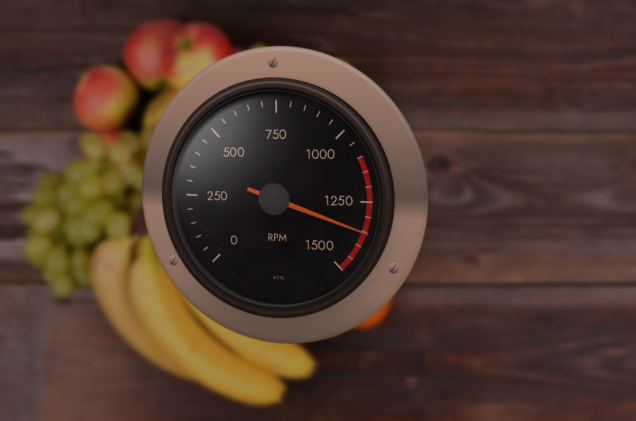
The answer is 1350 rpm
